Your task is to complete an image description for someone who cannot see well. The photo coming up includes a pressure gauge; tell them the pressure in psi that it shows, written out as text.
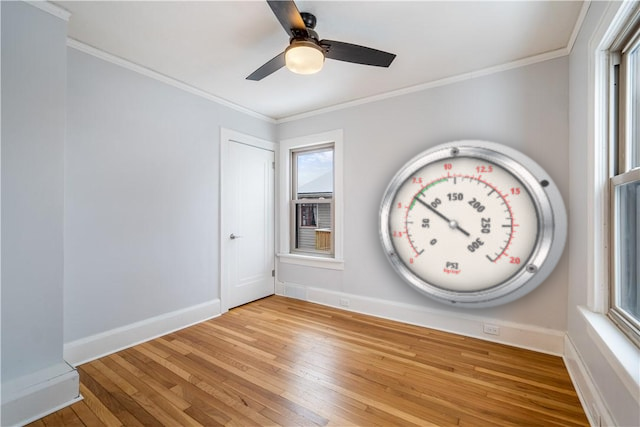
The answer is 90 psi
